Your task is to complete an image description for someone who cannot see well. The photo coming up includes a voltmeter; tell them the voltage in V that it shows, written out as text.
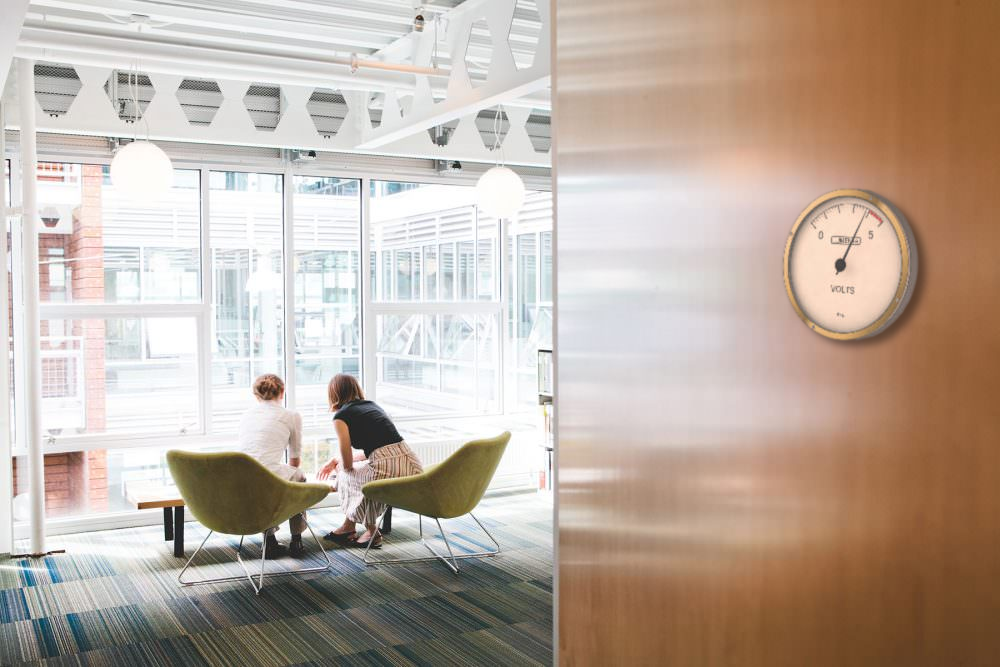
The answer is 4 V
